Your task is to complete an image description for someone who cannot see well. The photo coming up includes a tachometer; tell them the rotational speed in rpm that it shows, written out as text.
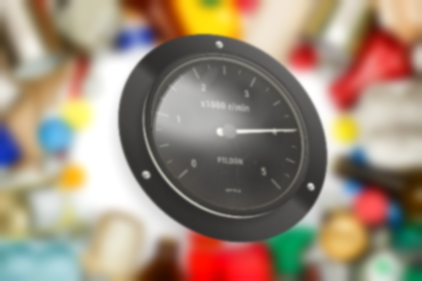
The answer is 4000 rpm
